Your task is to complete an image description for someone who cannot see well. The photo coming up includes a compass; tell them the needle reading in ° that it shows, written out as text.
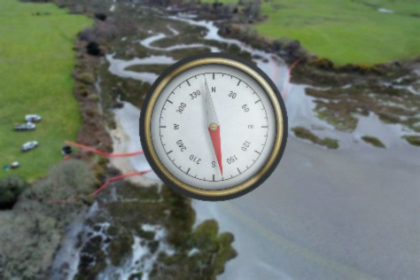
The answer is 170 °
